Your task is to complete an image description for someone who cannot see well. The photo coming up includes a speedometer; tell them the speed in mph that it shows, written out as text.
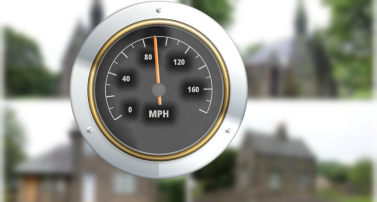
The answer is 90 mph
